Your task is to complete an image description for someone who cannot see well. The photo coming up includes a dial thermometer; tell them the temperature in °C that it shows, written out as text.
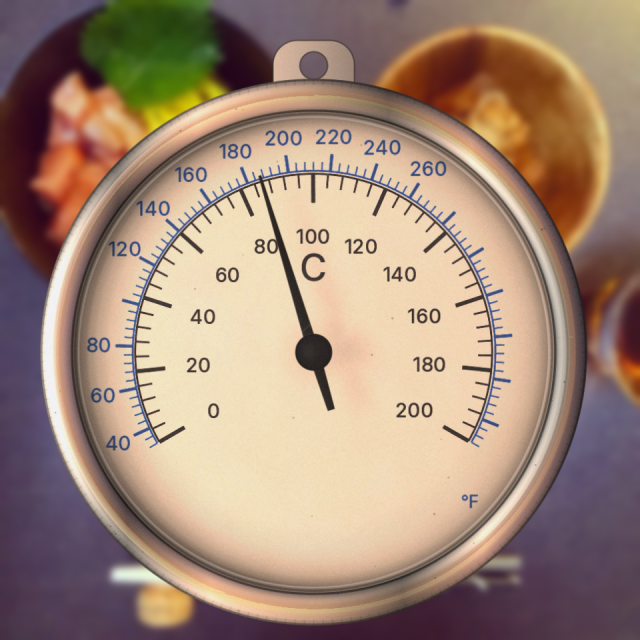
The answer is 86 °C
